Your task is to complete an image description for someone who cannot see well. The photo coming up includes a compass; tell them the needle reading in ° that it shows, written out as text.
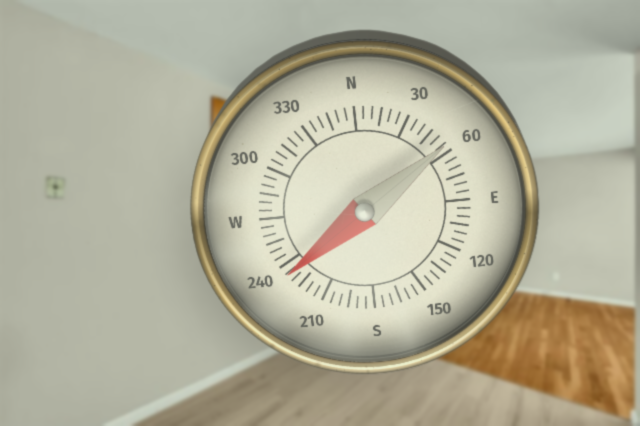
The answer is 235 °
